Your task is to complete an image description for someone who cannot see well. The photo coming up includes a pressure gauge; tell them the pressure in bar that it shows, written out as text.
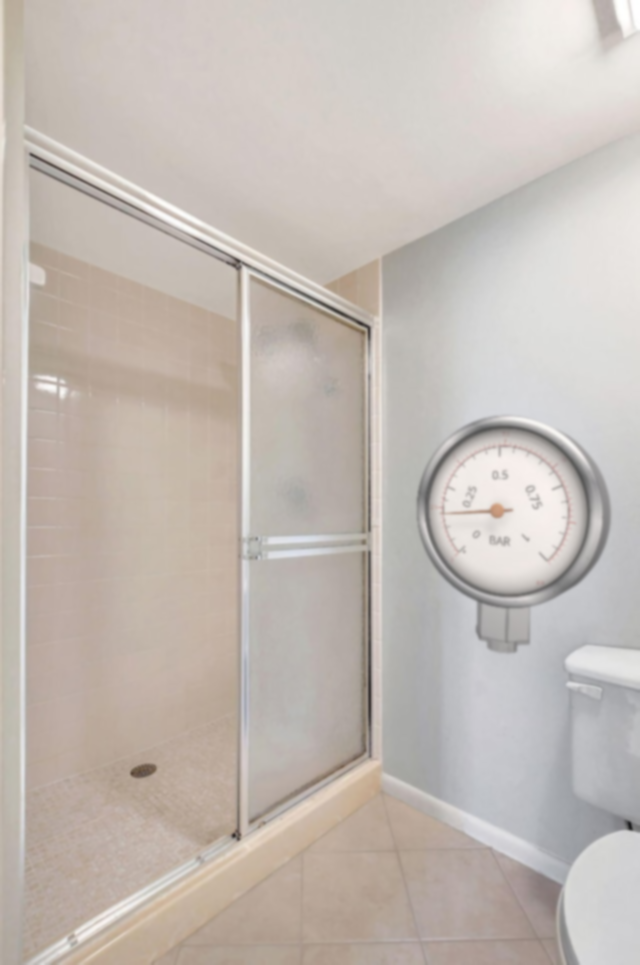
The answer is 0.15 bar
